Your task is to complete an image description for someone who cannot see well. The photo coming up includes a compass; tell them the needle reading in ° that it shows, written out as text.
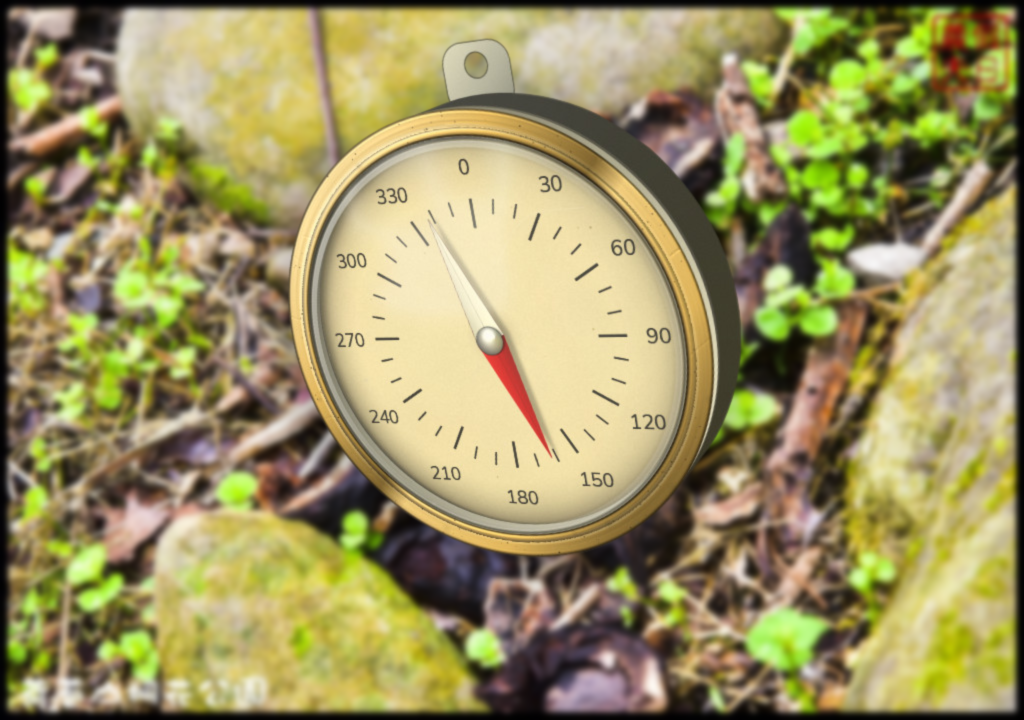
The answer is 160 °
